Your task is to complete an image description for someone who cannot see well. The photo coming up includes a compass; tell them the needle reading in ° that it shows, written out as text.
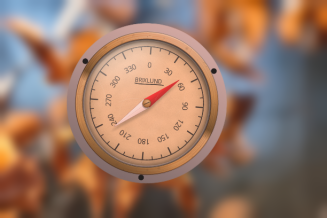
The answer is 50 °
